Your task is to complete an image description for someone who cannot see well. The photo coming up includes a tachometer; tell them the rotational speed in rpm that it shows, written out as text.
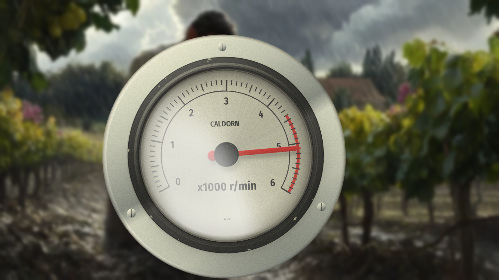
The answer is 5100 rpm
